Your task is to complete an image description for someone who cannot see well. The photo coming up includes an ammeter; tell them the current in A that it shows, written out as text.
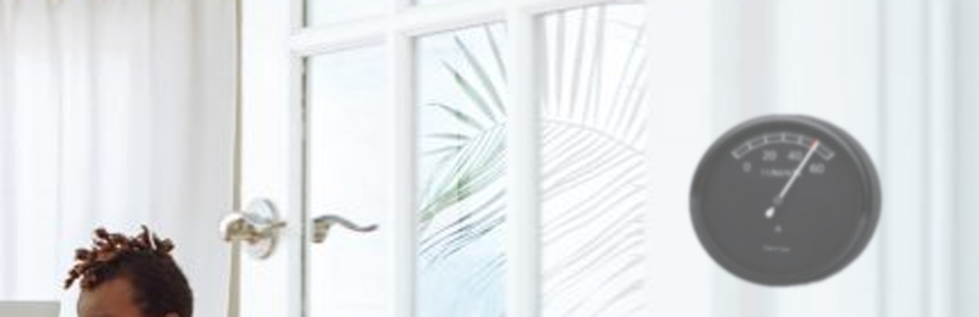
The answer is 50 A
